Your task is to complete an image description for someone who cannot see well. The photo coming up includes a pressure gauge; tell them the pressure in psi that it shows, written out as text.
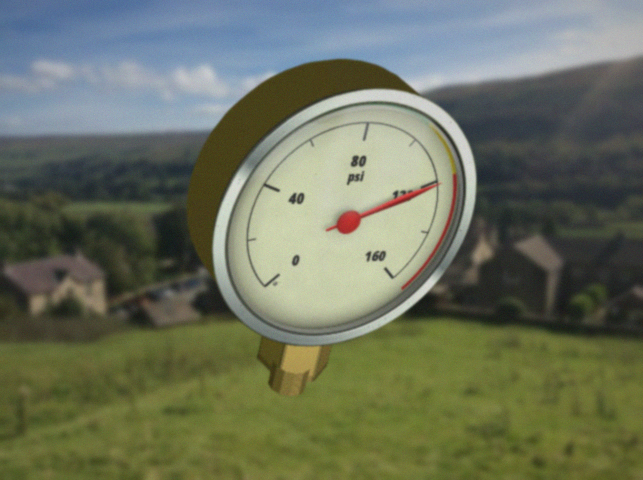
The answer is 120 psi
